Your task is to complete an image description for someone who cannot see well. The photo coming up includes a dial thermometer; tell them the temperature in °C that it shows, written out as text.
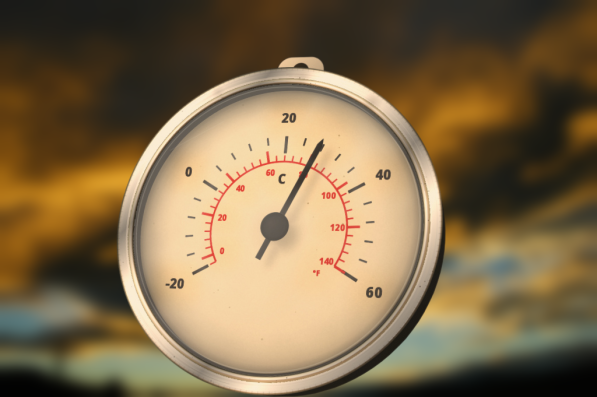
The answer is 28 °C
